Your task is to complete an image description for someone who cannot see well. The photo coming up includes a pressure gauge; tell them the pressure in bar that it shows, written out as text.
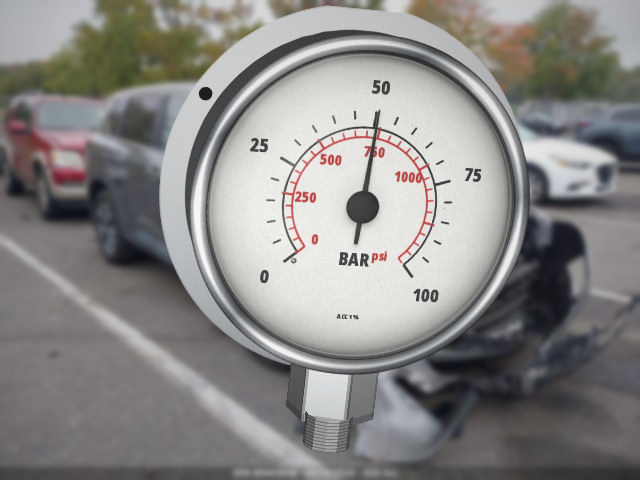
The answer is 50 bar
